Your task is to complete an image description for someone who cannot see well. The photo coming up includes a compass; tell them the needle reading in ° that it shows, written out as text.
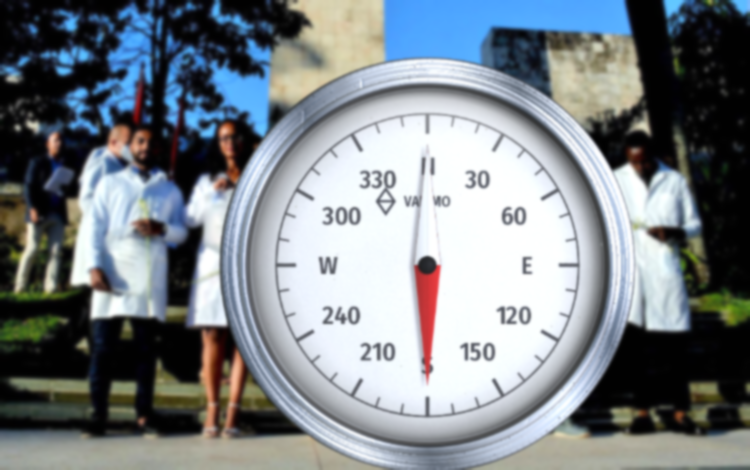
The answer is 180 °
